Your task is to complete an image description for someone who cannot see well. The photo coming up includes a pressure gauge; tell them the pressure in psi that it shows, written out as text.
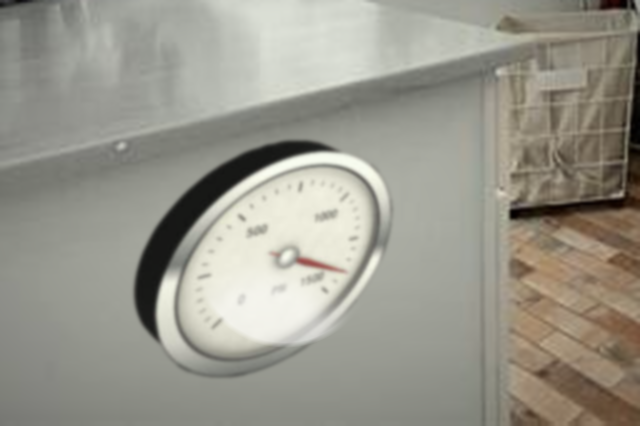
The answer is 1400 psi
